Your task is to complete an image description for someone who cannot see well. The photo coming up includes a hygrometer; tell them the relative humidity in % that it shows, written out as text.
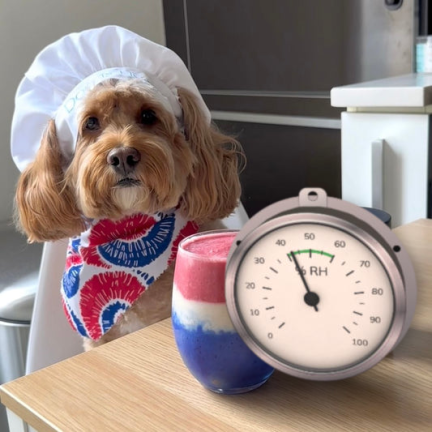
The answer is 42.5 %
